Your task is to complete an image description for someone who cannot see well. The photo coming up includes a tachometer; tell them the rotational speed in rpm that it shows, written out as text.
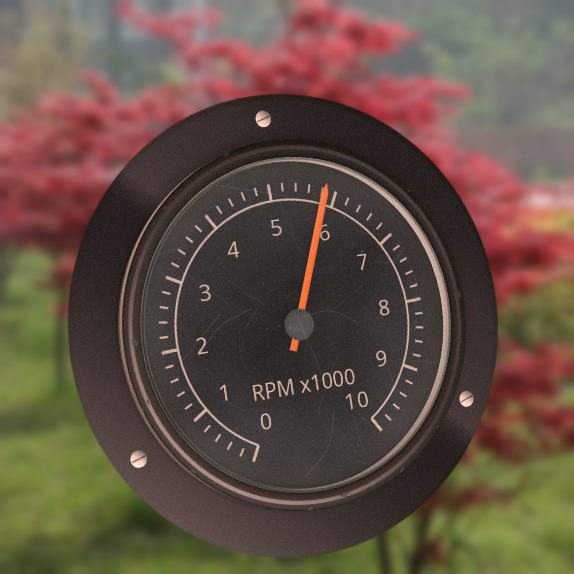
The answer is 5800 rpm
